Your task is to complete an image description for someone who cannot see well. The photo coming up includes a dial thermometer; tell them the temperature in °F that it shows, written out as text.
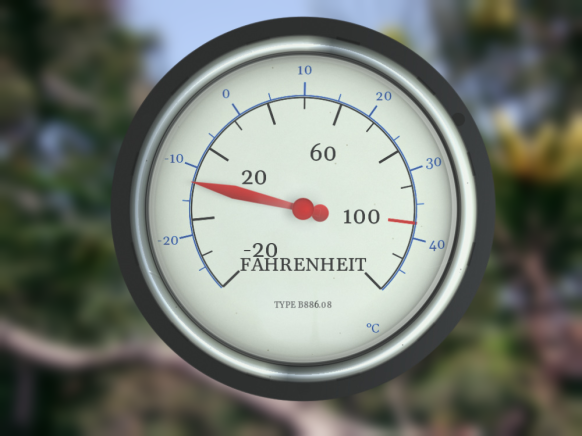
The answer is 10 °F
